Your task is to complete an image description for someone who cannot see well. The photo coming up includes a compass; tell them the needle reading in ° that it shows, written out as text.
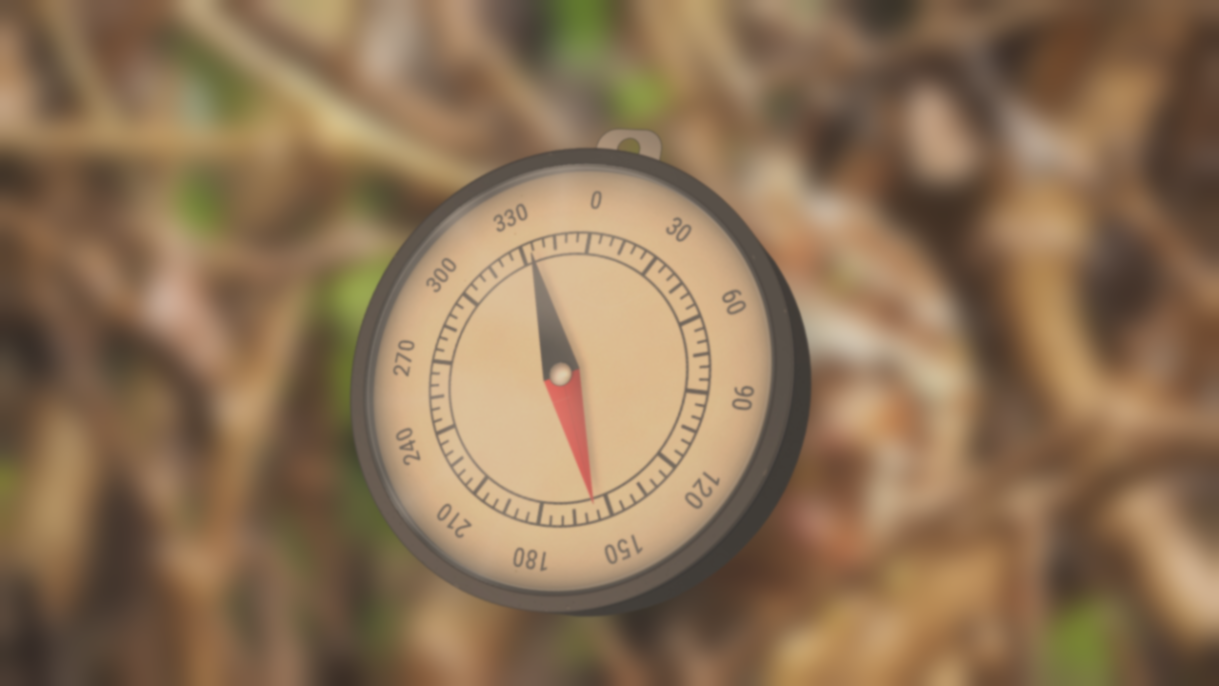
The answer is 155 °
